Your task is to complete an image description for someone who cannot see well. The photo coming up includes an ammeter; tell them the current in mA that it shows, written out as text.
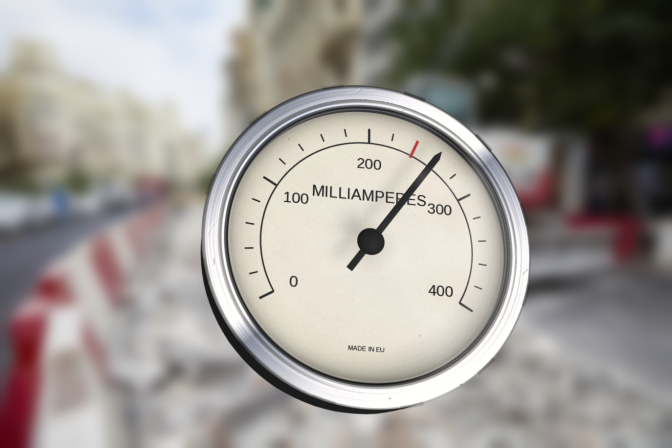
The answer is 260 mA
